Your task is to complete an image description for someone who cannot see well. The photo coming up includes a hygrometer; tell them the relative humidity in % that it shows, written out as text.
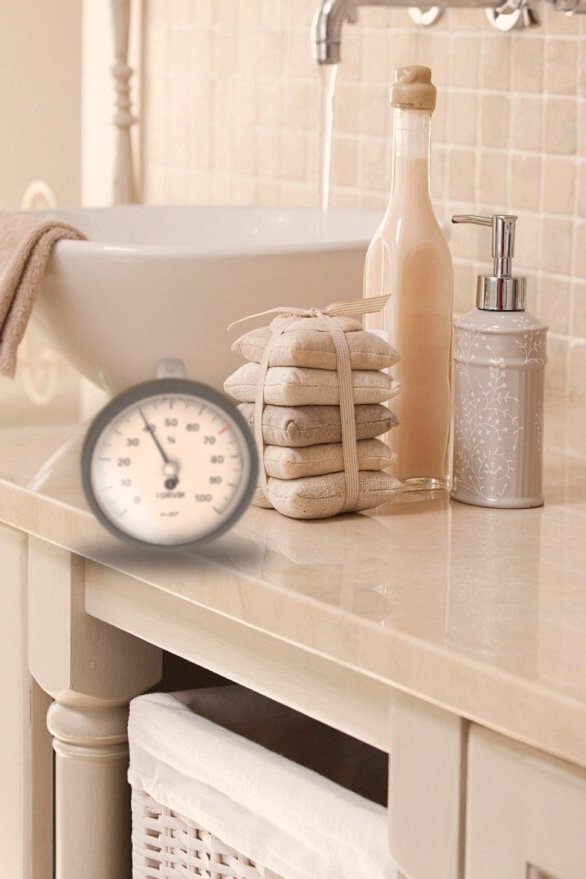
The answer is 40 %
